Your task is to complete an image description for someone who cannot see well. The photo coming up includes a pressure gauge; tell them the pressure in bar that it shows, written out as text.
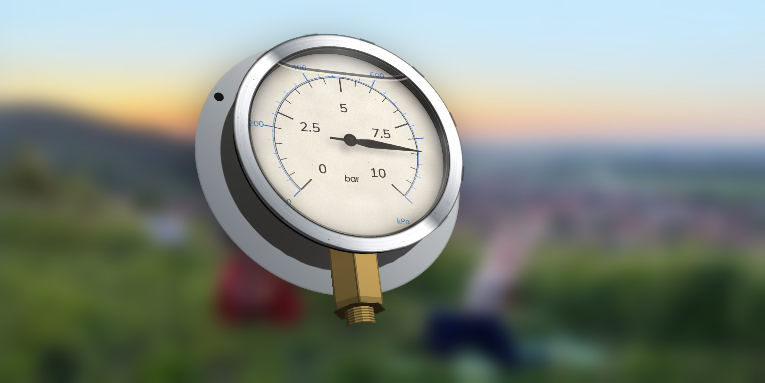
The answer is 8.5 bar
